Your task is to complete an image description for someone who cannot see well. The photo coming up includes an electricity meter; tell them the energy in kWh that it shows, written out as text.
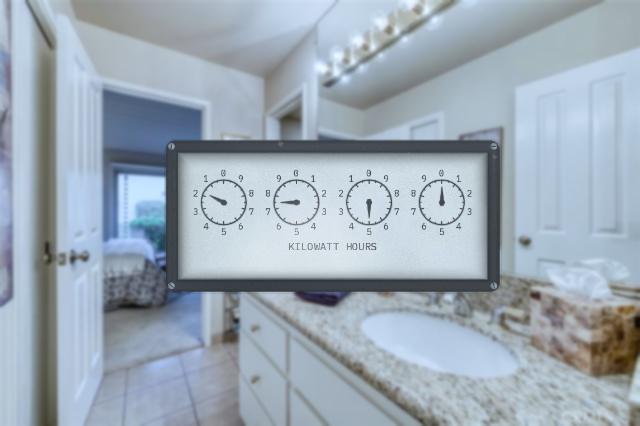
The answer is 1750 kWh
